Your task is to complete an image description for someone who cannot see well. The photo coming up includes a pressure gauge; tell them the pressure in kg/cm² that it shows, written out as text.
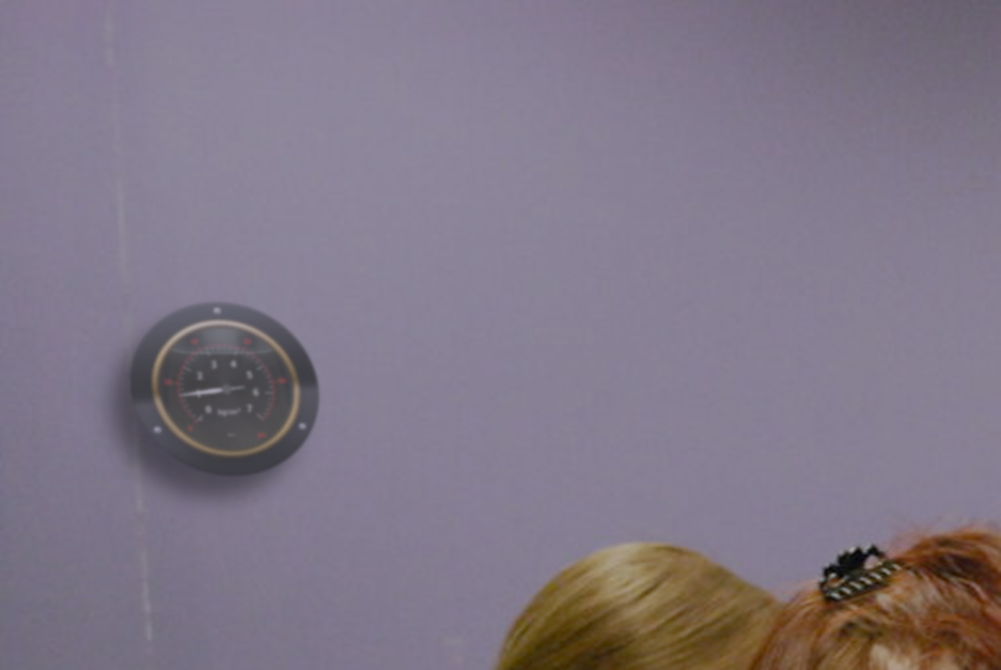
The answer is 1 kg/cm²
